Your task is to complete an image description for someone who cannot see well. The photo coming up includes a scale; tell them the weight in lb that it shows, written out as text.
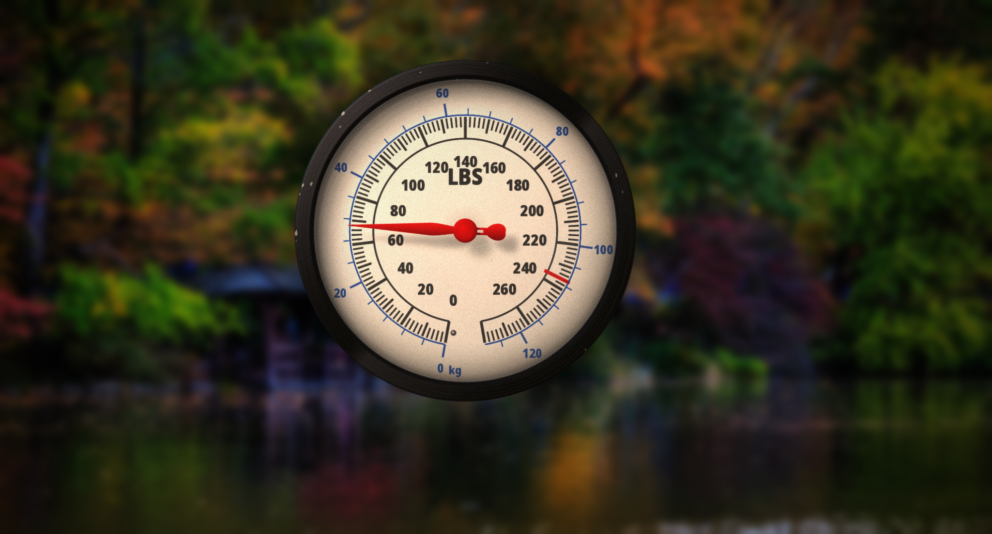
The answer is 68 lb
